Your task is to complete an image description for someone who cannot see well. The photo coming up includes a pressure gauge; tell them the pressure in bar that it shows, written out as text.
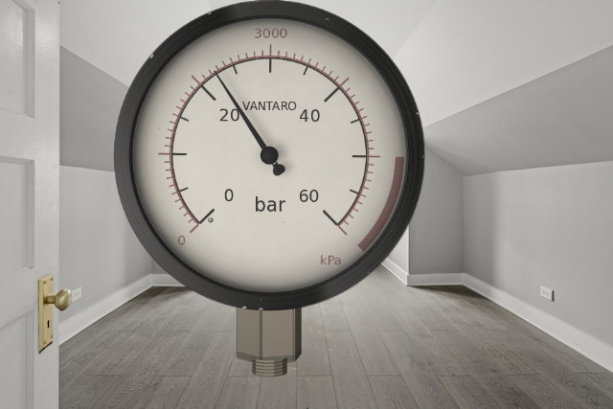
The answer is 22.5 bar
